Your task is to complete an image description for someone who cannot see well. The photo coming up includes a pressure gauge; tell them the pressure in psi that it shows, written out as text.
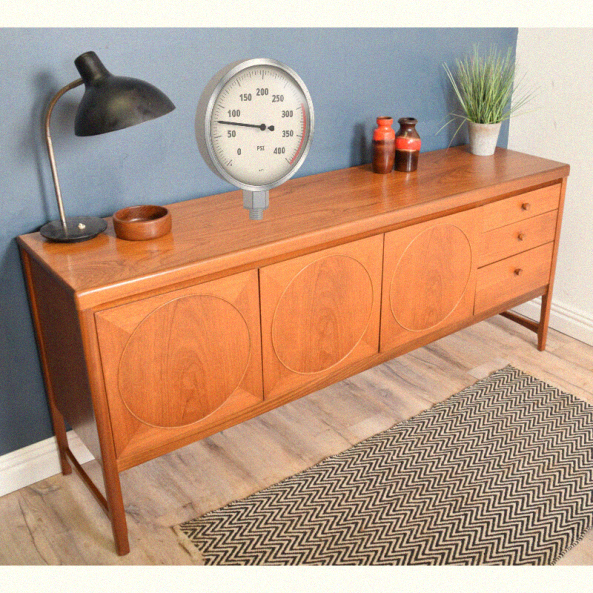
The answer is 75 psi
